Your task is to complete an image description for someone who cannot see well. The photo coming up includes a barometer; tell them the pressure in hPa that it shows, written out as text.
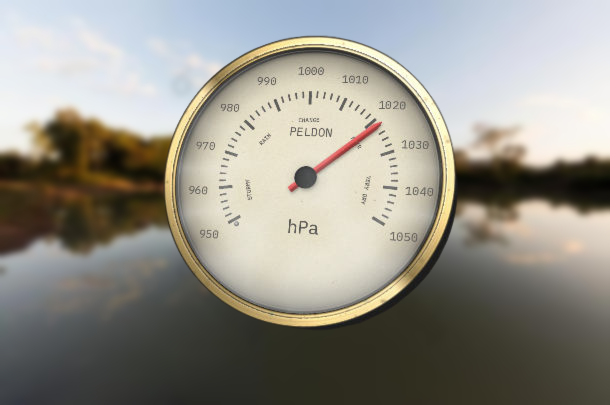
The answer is 1022 hPa
